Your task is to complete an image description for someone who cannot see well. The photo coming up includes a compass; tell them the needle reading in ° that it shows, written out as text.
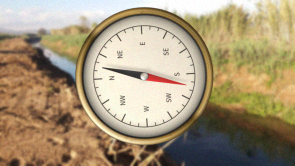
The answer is 195 °
